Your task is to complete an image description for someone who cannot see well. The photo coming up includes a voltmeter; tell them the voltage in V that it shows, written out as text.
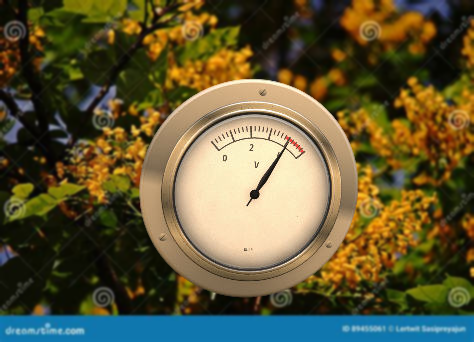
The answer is 4 V
